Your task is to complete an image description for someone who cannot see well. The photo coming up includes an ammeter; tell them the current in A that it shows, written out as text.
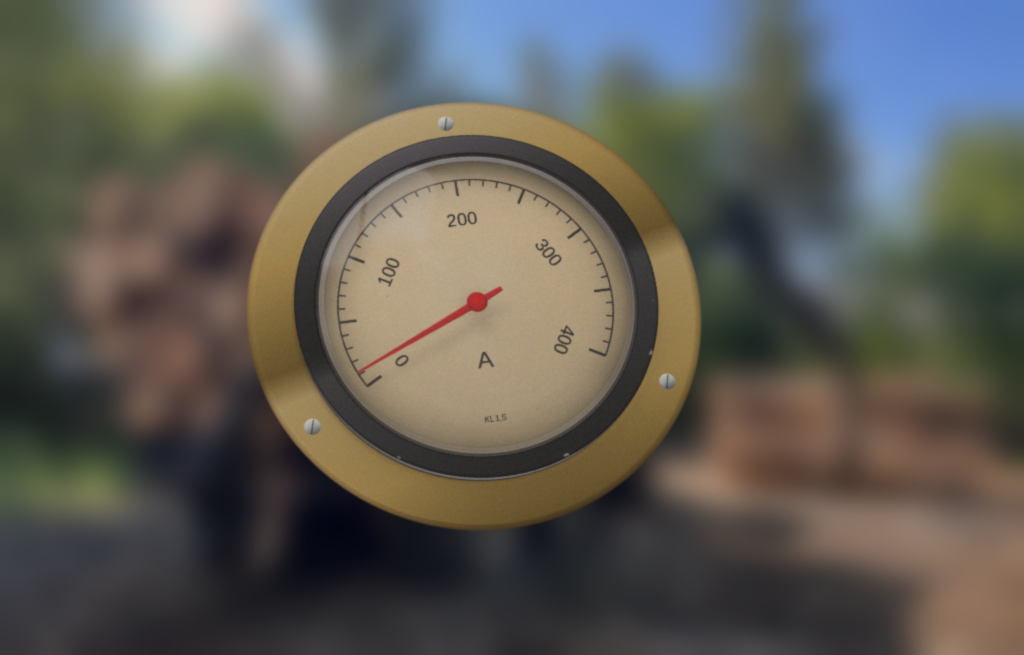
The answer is 10 A
